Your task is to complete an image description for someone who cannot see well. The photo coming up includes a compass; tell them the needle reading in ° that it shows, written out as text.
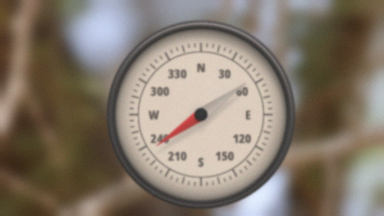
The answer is 235 °
